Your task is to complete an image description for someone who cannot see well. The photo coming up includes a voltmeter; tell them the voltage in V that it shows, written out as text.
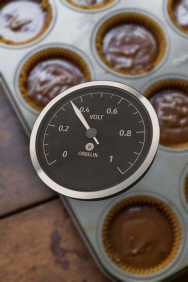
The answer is 0.35 V
